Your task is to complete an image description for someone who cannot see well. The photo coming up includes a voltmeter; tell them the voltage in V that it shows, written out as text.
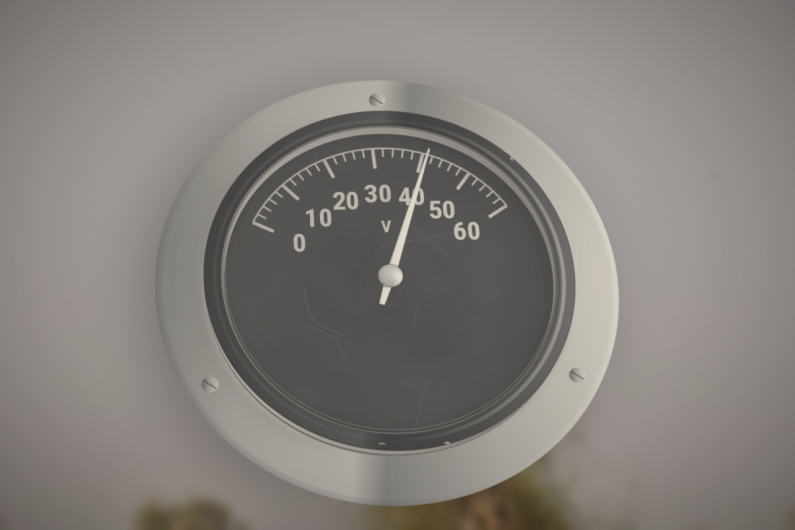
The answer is 41 V
